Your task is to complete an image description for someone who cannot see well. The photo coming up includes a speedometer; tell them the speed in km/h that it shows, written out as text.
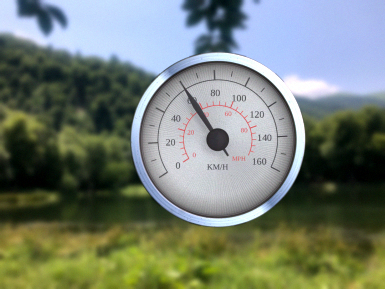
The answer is 60 km/h
